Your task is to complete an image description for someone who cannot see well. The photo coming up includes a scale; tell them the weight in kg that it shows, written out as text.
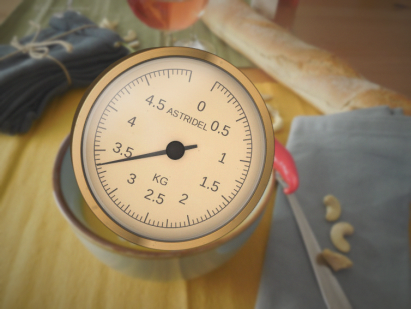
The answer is 3.35 kg
